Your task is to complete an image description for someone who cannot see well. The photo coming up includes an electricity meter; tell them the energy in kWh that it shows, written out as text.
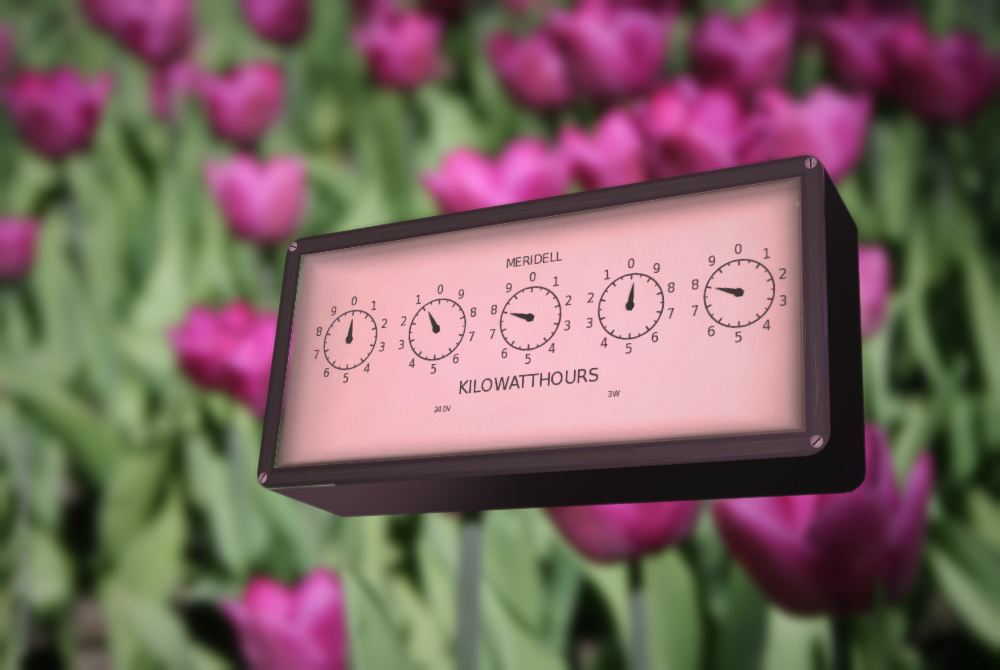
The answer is 798 kWh
